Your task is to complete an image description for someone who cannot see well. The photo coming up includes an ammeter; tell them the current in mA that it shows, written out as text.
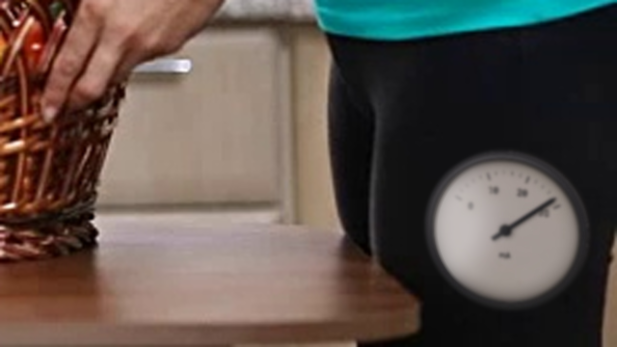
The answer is 28 mA
